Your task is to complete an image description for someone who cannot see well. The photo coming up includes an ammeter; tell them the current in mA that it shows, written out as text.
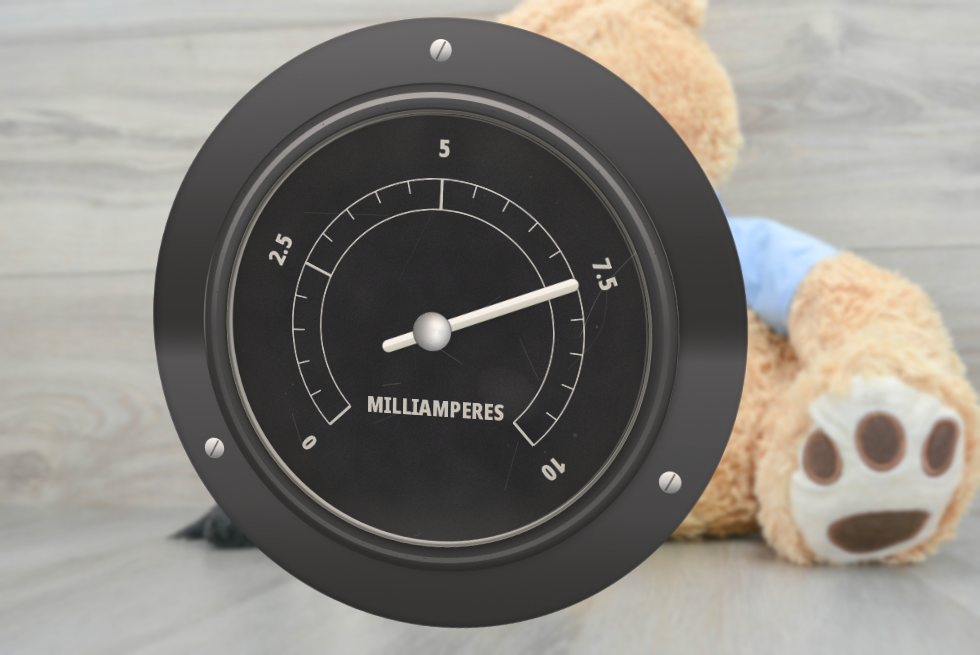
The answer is 7.5 mA
